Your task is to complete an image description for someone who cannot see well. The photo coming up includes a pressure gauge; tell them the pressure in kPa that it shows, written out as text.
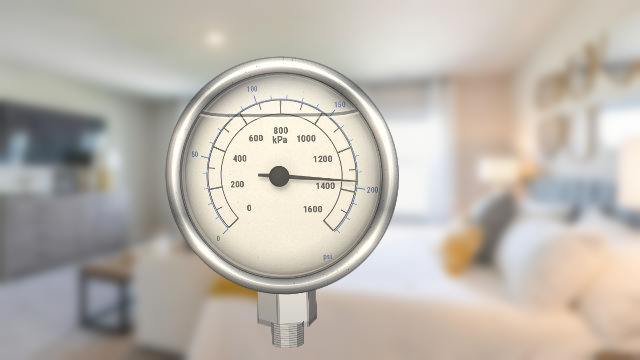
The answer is 1350 kPa
